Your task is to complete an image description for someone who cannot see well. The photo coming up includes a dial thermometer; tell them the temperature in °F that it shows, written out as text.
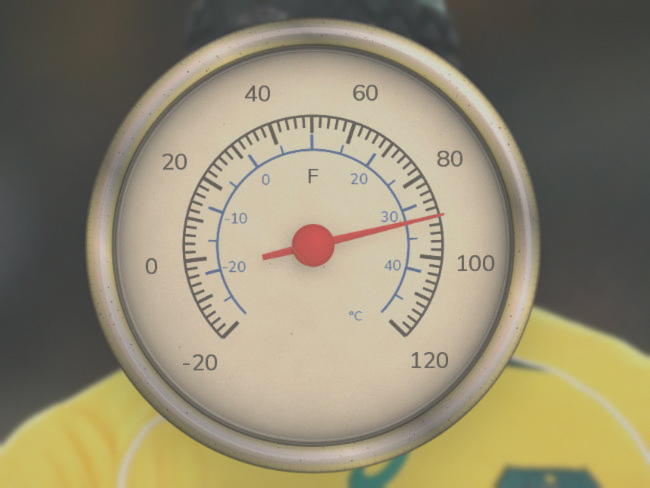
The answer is 90 °F
